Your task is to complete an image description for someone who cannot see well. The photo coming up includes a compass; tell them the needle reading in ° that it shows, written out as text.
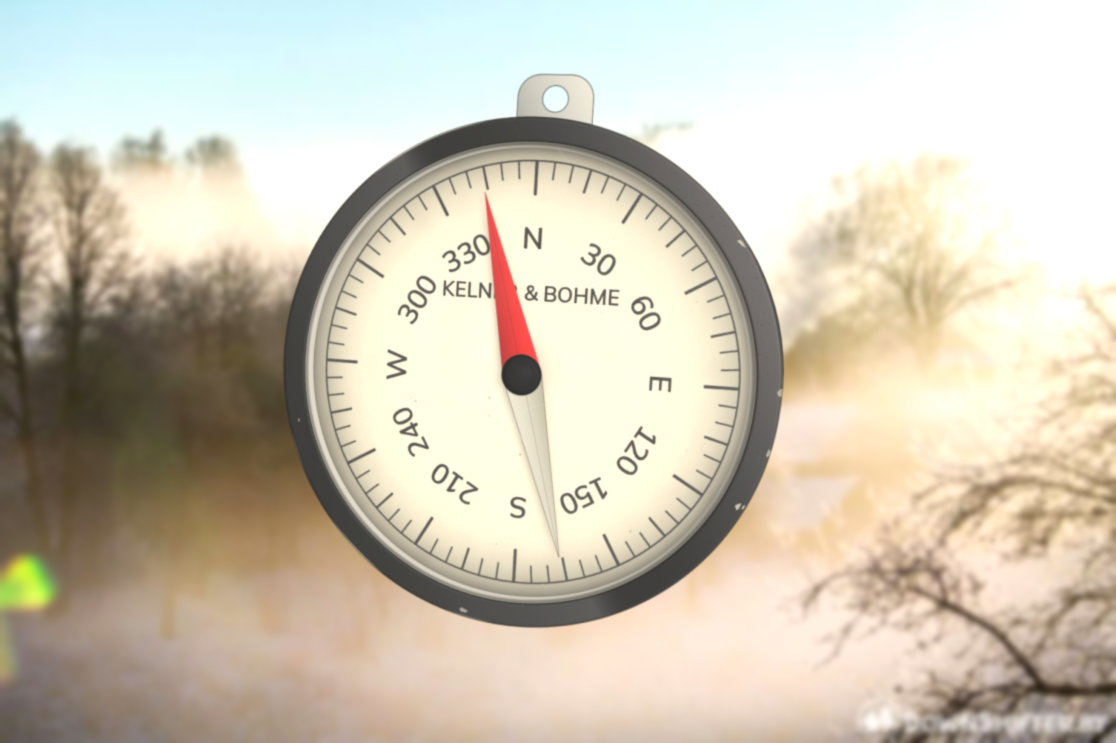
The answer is 345 °
